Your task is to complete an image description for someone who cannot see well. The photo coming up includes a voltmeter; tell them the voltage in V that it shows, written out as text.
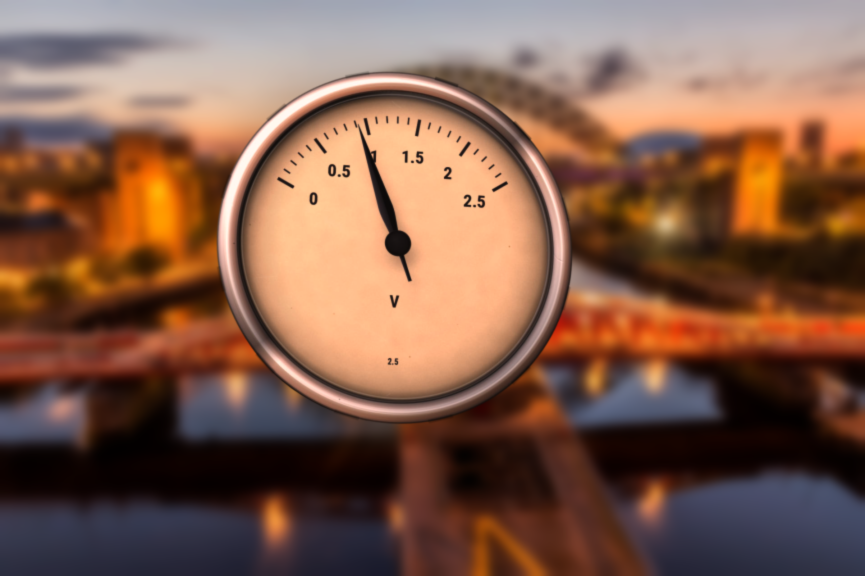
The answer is 0.9 V
